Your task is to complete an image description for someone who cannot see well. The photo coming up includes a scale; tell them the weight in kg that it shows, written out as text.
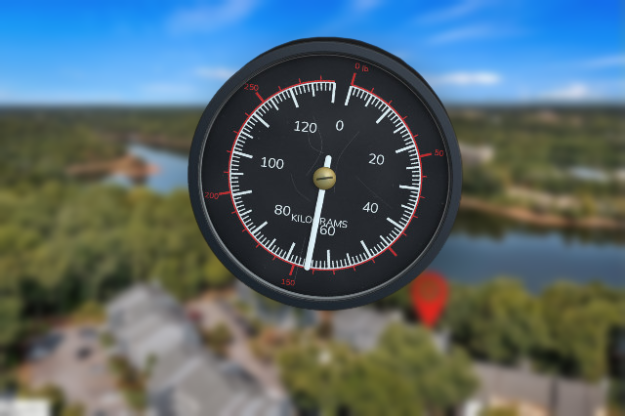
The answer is 65 kg
